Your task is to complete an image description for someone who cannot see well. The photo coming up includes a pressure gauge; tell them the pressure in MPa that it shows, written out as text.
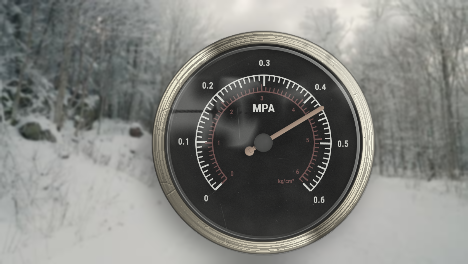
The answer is 0.43 MPa
